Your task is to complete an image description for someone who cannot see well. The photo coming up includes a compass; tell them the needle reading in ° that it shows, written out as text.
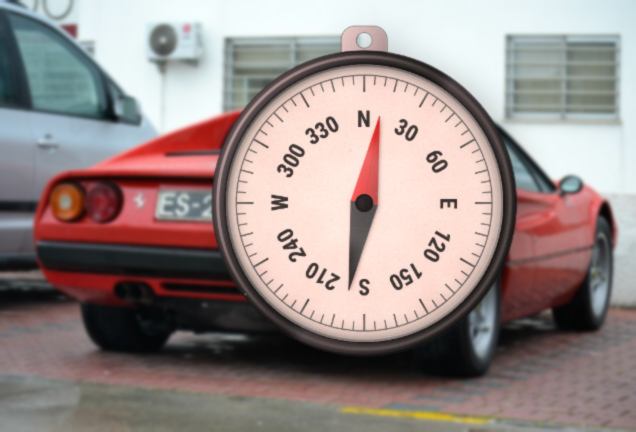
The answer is 10 °
